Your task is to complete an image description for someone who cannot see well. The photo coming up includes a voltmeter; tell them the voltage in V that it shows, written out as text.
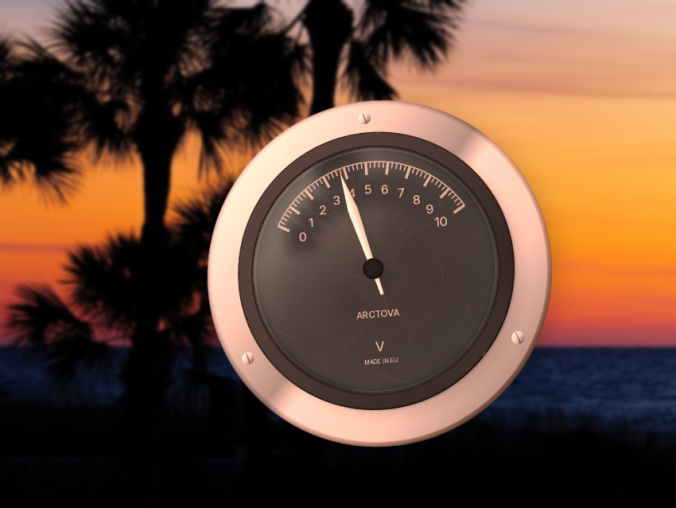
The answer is 3.8 V
